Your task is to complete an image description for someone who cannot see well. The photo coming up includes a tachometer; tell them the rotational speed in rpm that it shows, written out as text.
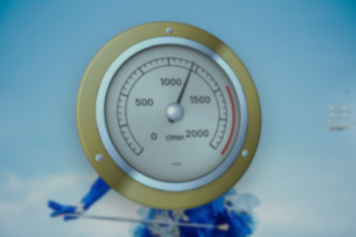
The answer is 1200 rpm
